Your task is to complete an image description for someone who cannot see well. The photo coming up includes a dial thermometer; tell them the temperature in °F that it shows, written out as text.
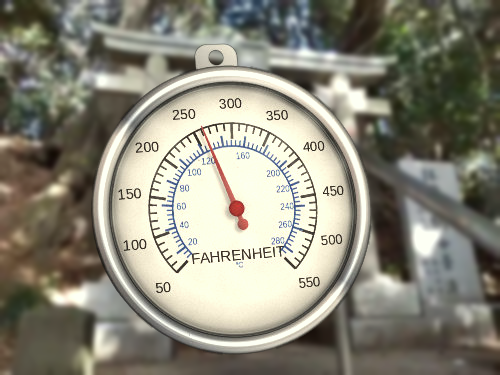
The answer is 260 °F
